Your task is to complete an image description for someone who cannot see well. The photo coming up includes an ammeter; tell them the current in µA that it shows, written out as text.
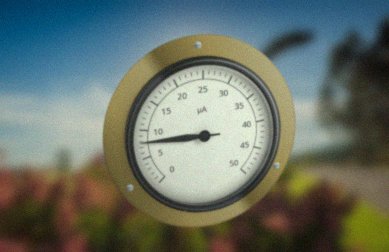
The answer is 8 µA
